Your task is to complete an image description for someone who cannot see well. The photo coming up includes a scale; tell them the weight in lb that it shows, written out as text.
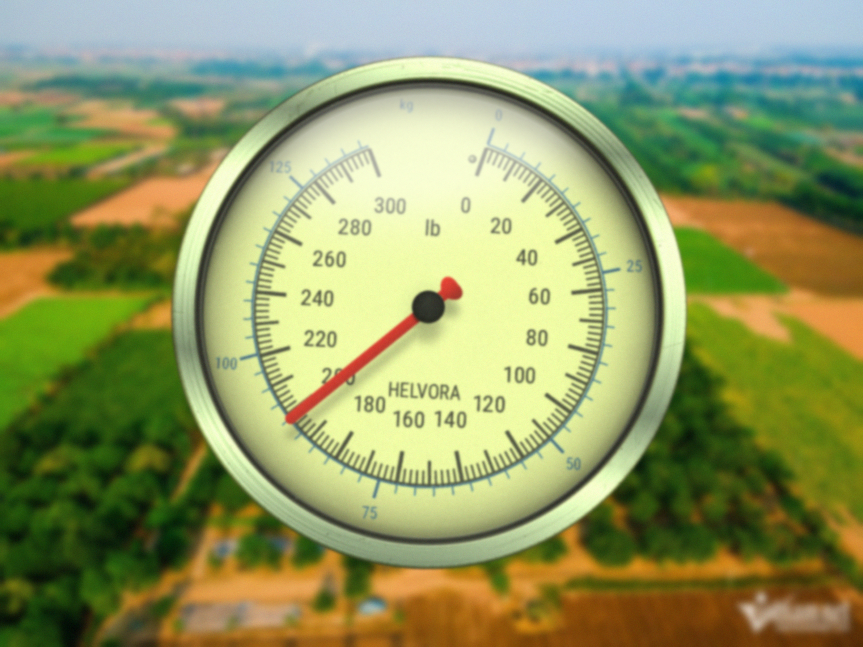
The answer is 198 lb
